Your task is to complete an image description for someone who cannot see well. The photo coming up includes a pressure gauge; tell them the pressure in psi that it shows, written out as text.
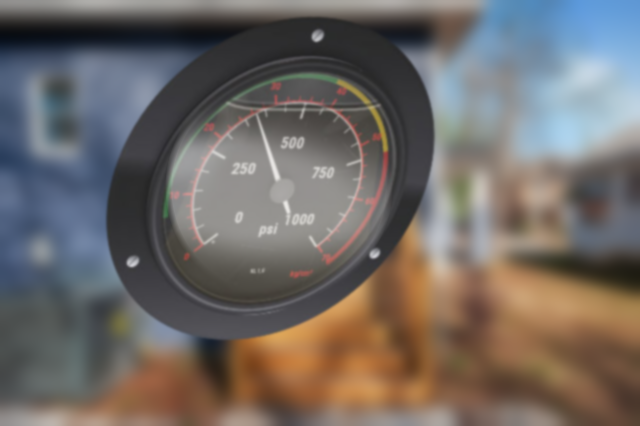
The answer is 375 psi
